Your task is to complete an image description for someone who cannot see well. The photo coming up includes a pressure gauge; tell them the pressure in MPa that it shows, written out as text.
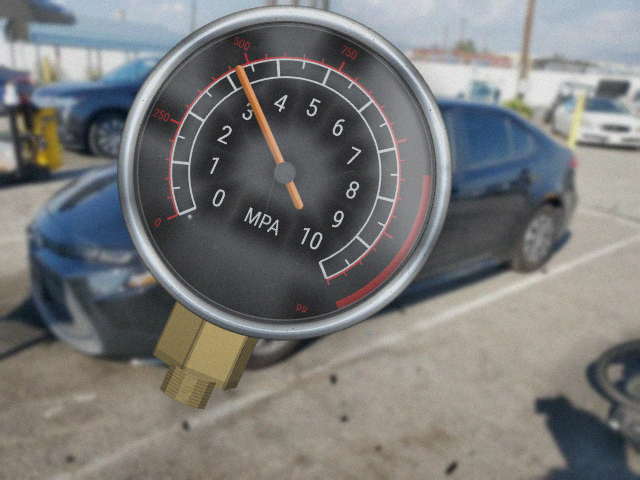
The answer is 3.25 MPa
